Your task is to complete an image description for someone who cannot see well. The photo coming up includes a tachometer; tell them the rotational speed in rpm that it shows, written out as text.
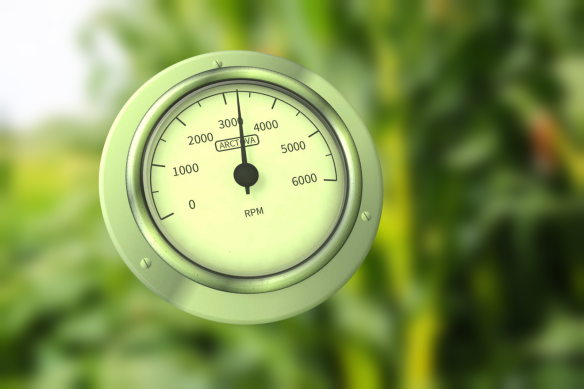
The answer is 3250 rpm
